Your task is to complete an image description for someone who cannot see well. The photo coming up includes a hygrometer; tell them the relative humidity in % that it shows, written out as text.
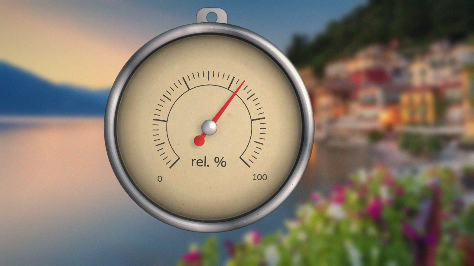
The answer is 64 %
